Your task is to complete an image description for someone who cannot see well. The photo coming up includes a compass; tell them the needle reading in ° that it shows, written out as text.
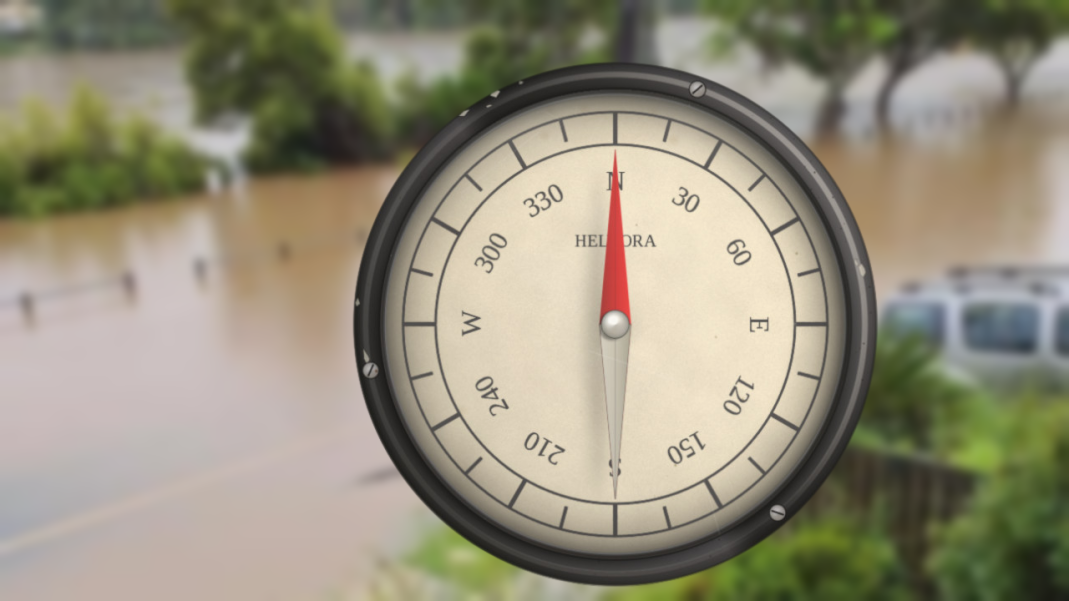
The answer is 0 °
